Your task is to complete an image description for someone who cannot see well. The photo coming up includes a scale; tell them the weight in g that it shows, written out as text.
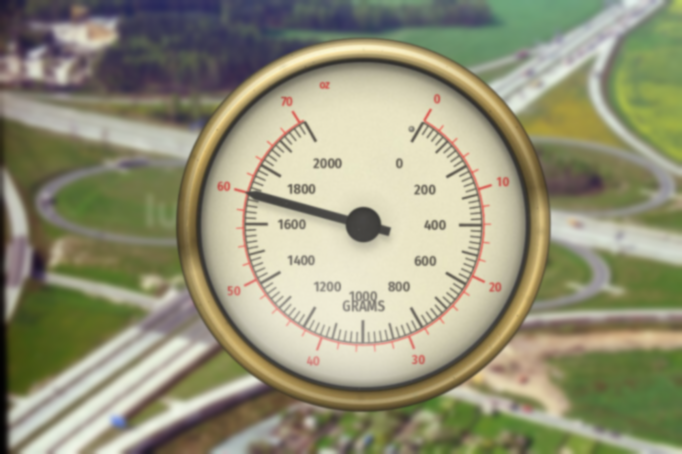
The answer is 1700 g
